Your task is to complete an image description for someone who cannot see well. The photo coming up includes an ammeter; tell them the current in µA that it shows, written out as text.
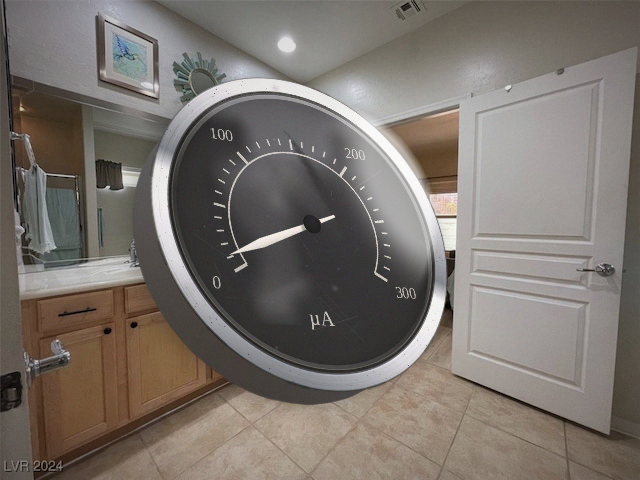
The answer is 10 µA
